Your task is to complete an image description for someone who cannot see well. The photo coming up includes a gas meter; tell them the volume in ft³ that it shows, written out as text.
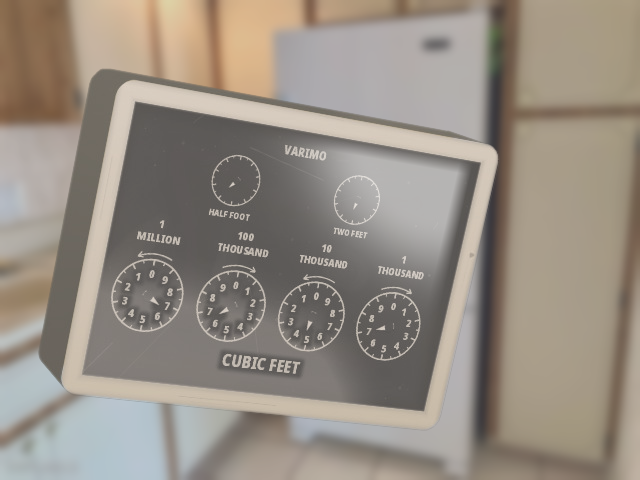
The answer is 664700 ft³
